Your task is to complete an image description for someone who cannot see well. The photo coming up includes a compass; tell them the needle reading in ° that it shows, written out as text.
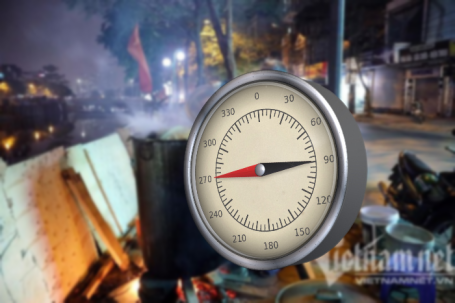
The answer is 270 °
